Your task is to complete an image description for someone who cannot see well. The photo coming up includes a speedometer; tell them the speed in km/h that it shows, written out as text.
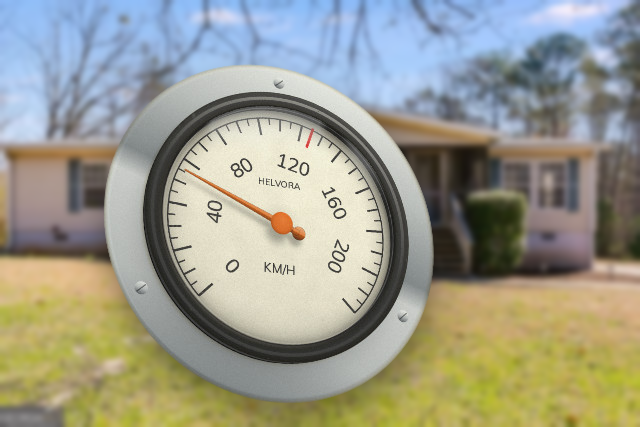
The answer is 55 km/h
